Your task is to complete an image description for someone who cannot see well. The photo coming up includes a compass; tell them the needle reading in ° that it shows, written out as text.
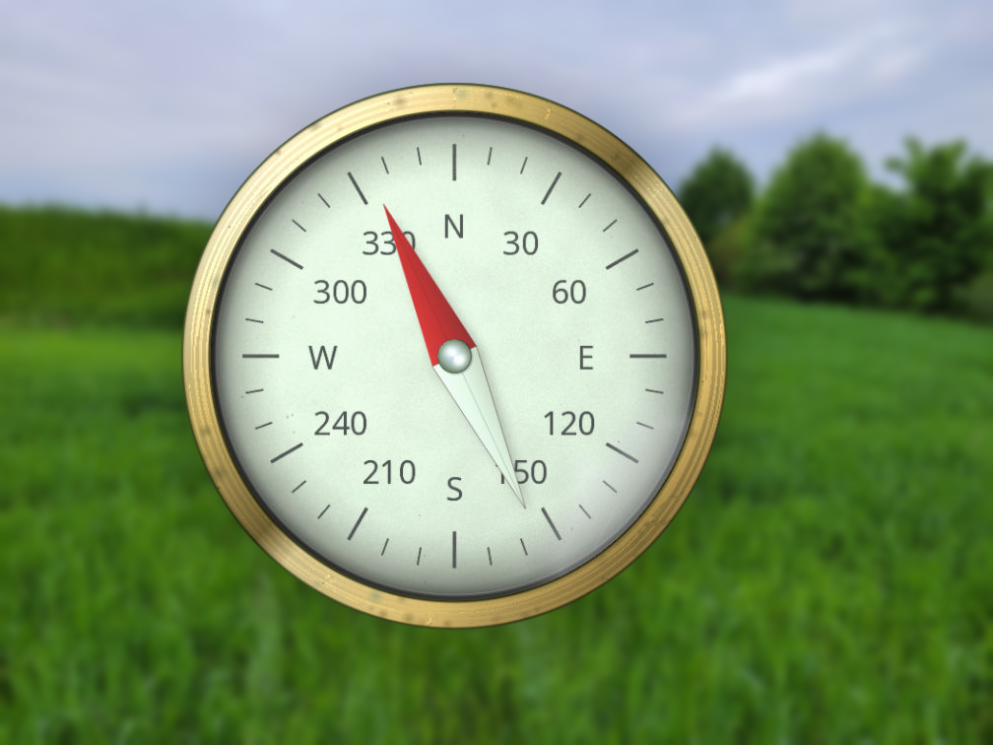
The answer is 335 °
